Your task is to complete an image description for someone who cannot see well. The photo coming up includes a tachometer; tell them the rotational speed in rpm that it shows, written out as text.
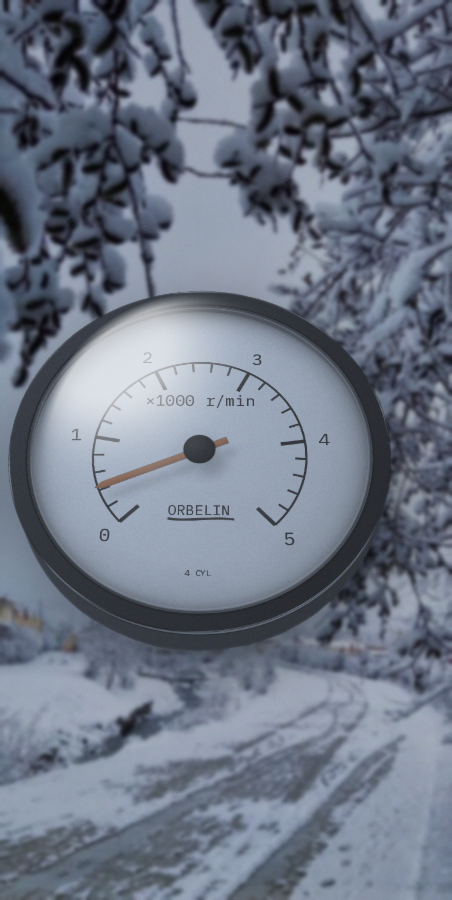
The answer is 400 rpm
